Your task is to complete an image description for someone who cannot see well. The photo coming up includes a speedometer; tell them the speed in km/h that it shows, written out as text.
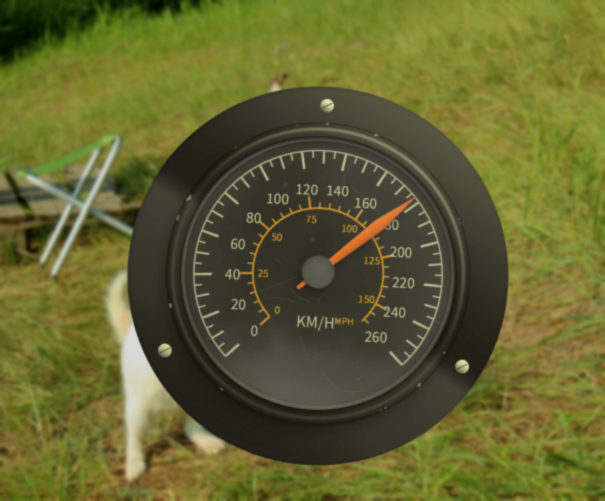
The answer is 177.5 km/h
